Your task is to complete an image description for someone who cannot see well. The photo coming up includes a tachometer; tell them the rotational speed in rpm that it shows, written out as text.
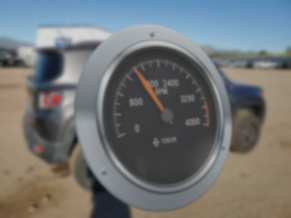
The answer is 1400 rpm
